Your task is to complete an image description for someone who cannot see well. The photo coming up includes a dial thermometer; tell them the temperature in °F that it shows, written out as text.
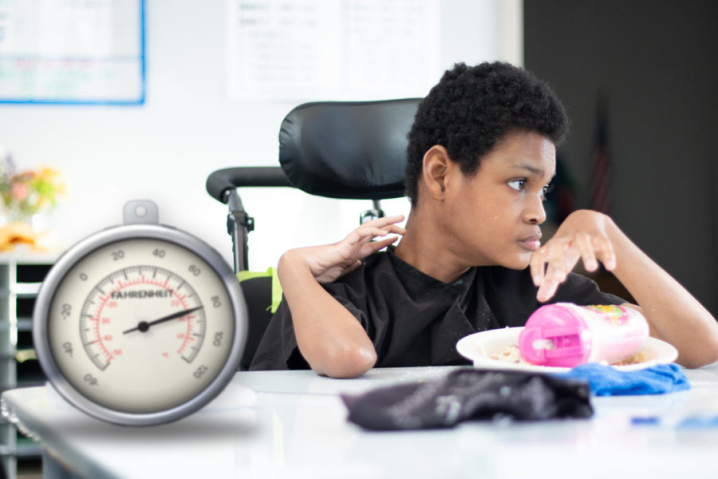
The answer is 80 °F
